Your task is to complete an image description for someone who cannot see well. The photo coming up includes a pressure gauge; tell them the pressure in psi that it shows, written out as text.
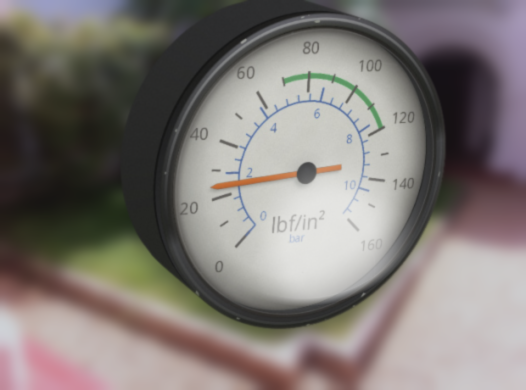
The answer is 25 psi
